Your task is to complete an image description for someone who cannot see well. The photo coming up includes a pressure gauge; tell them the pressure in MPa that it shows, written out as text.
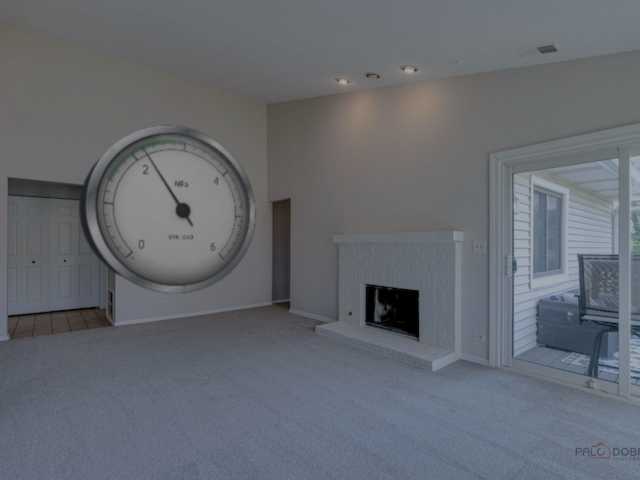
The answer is 2.2 MPa
